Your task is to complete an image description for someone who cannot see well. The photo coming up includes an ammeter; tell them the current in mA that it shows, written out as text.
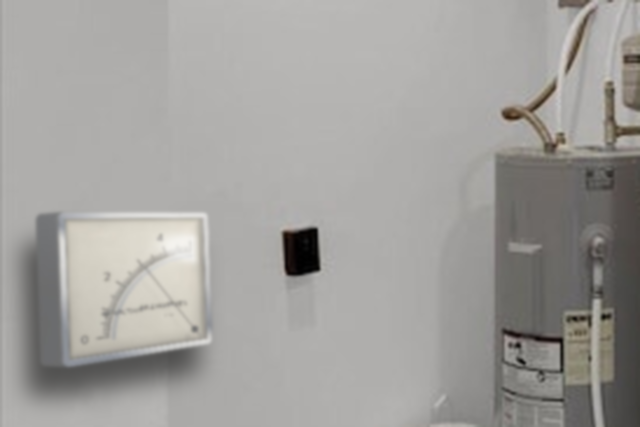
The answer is 3 mA
